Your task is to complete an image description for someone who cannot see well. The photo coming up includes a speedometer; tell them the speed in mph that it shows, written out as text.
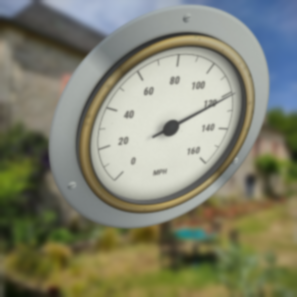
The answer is 120 mph
